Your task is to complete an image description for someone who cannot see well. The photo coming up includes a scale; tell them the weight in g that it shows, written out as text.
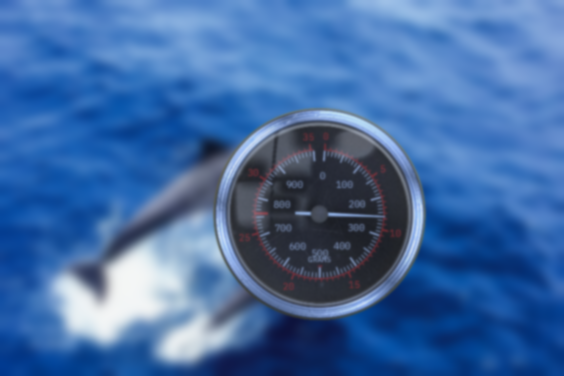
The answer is 250 g
